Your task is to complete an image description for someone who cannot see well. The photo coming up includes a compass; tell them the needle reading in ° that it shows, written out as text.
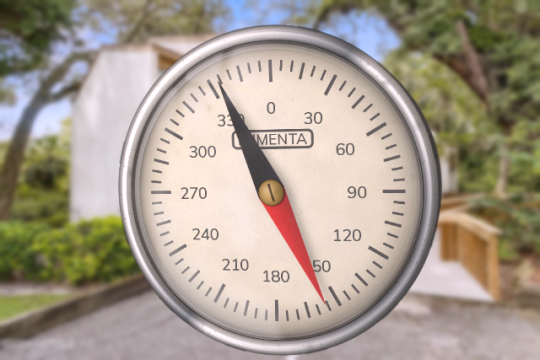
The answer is 155 °
